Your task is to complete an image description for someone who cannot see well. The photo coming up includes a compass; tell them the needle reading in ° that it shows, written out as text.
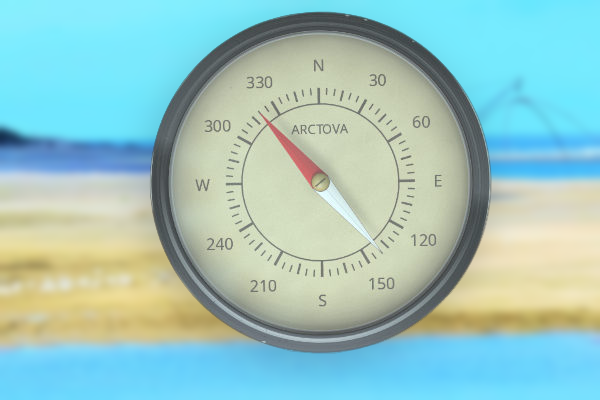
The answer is 320 °
